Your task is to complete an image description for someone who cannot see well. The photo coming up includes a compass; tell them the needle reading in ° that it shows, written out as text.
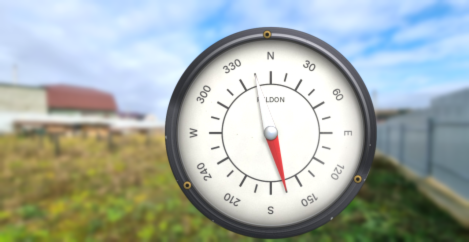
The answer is 165 °
